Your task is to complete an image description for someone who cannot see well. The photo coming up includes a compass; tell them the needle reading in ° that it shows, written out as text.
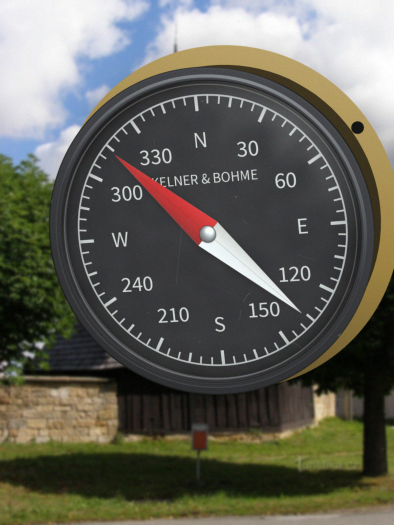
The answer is 315 °
